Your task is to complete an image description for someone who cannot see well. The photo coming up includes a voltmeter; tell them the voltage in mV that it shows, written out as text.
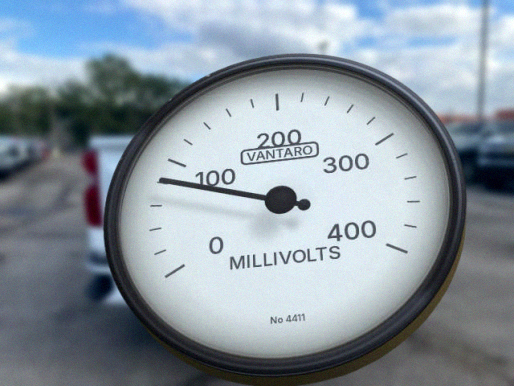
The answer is 80 mV
